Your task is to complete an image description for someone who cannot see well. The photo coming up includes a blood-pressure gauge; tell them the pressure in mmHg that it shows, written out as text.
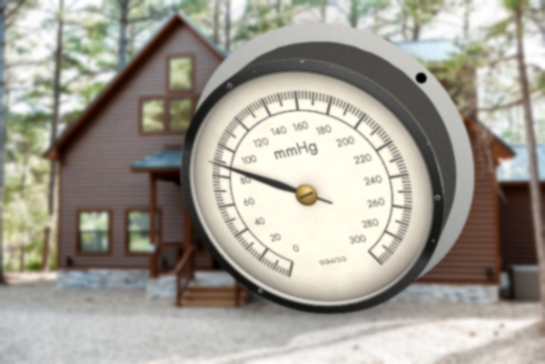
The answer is 90 mmHg
